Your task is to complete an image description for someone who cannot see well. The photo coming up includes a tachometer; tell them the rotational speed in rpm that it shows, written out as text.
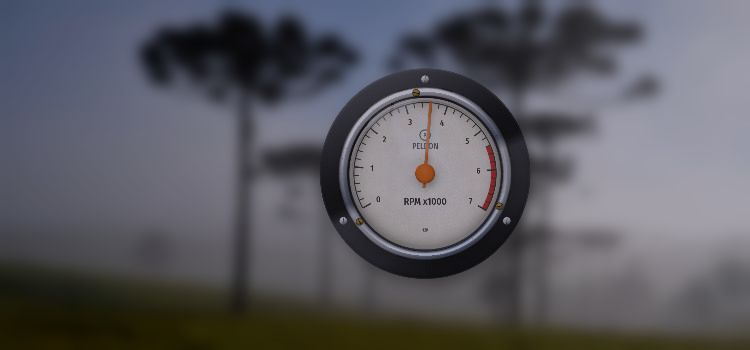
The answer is 3600 rpm
